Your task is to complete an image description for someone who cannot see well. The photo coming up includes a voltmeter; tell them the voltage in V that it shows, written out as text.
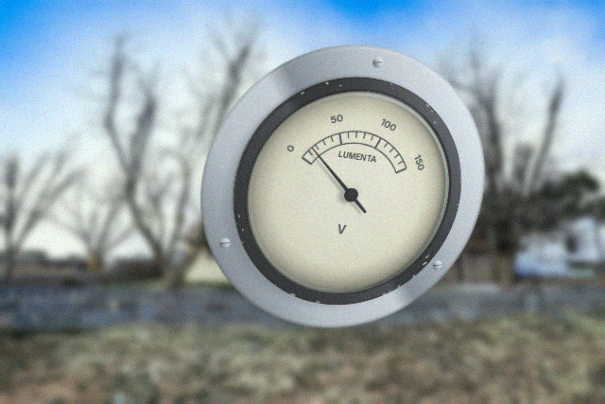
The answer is 15 V
